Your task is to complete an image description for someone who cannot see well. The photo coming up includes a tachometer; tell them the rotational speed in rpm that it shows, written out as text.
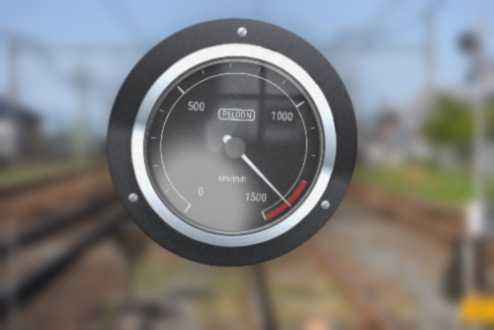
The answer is 1400 rpm
